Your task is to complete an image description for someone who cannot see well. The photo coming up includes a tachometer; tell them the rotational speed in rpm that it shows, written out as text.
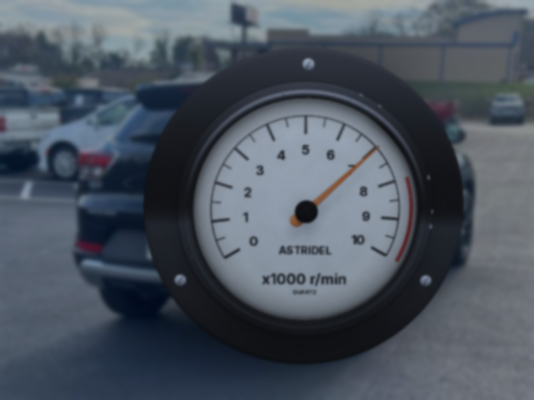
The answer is 7000 rpm
